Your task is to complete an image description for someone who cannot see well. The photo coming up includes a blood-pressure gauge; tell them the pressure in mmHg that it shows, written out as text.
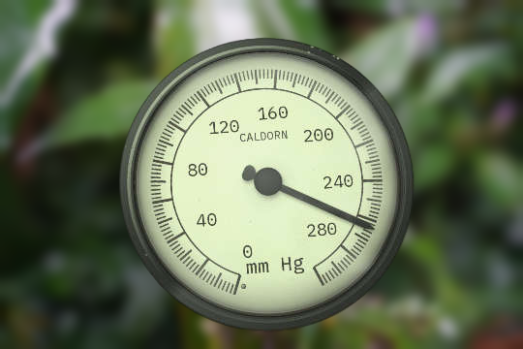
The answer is 264 mmHg
